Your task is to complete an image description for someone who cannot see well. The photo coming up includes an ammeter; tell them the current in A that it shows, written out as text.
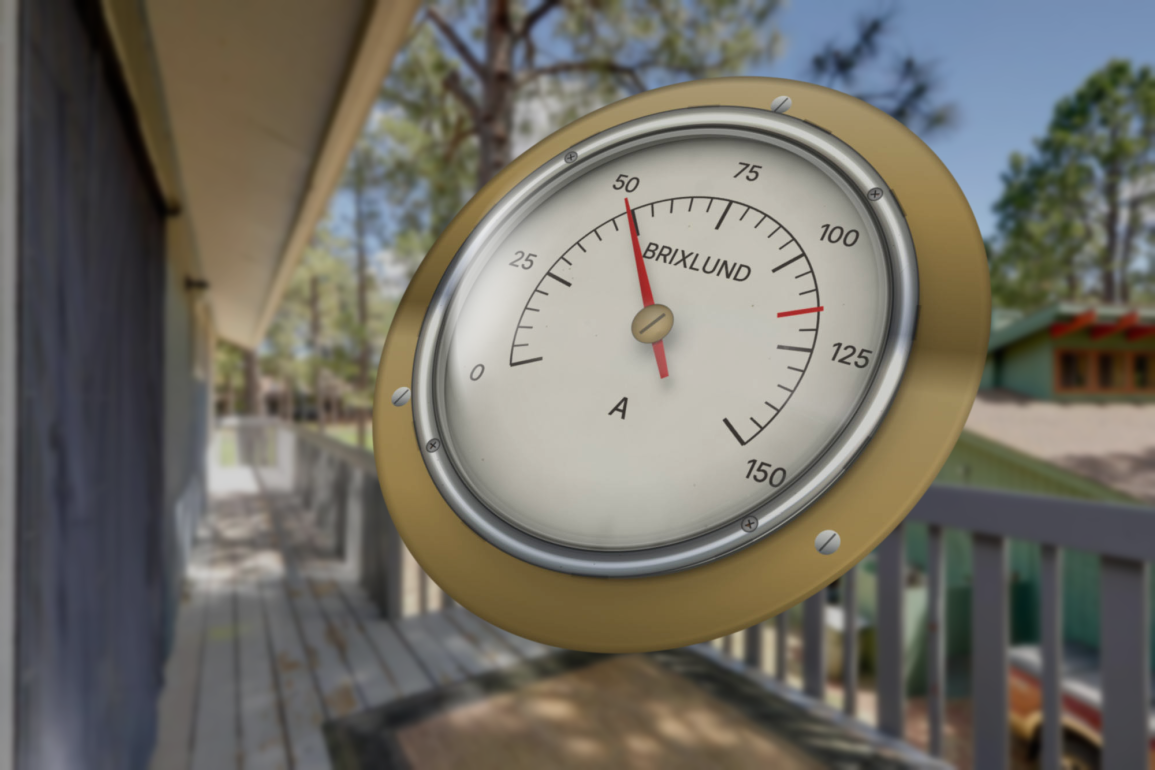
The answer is 50 A
